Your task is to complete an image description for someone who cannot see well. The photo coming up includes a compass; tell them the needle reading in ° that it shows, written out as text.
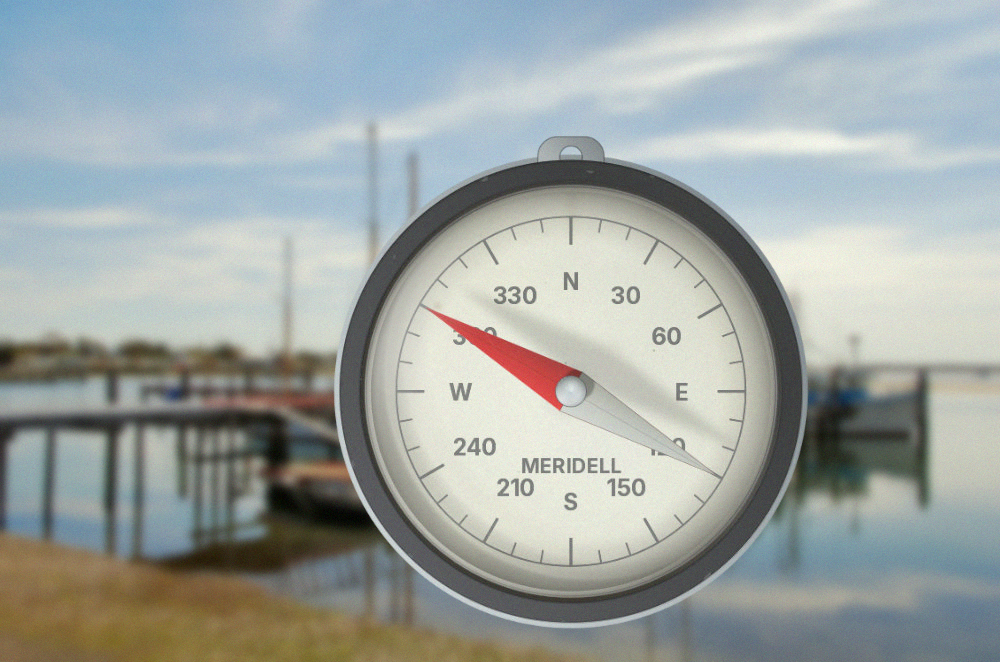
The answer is 300 °
